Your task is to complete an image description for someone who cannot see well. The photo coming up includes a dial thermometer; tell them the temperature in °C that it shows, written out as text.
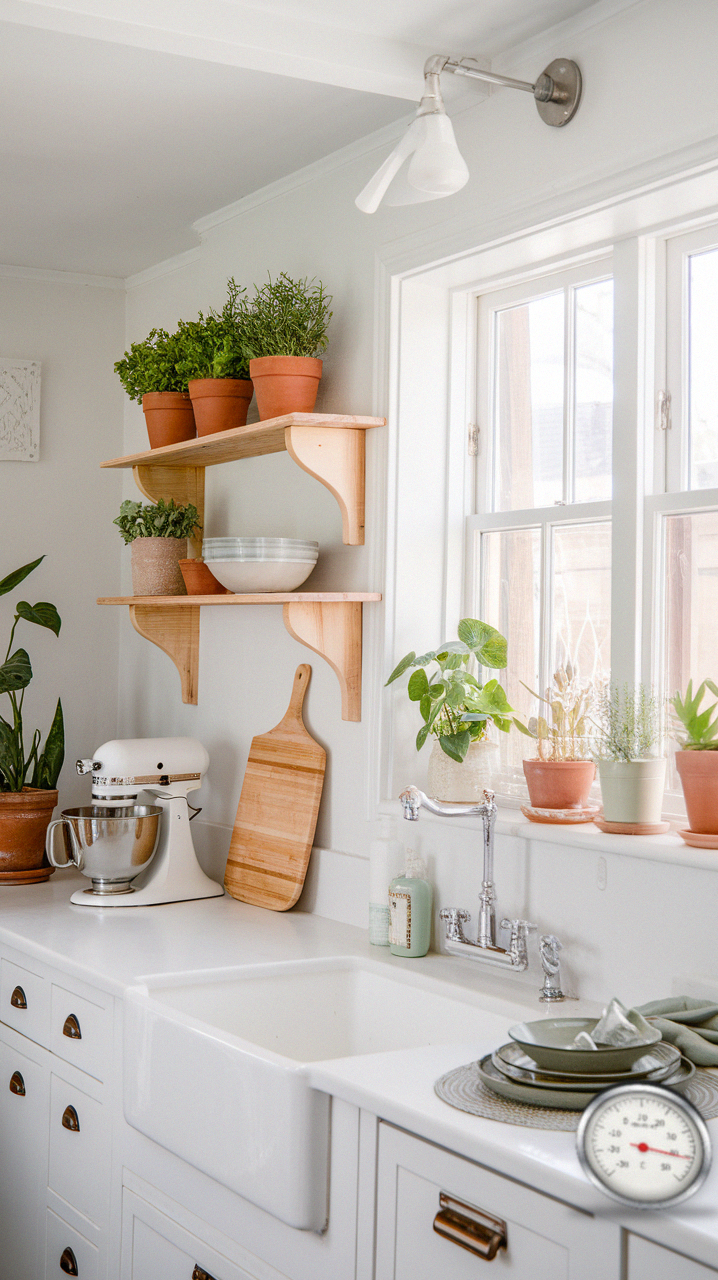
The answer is 40 °C
